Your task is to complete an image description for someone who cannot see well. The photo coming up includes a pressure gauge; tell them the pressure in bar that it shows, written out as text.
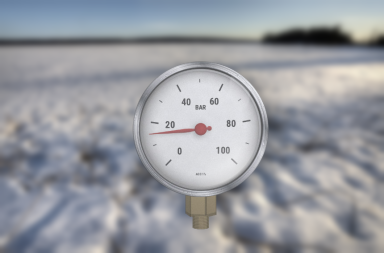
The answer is 15 bar
